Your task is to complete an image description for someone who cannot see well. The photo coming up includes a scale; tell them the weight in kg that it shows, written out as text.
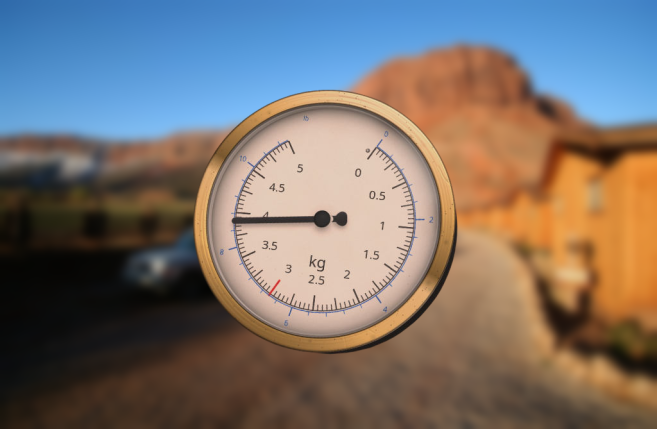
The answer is 3.9 kg
